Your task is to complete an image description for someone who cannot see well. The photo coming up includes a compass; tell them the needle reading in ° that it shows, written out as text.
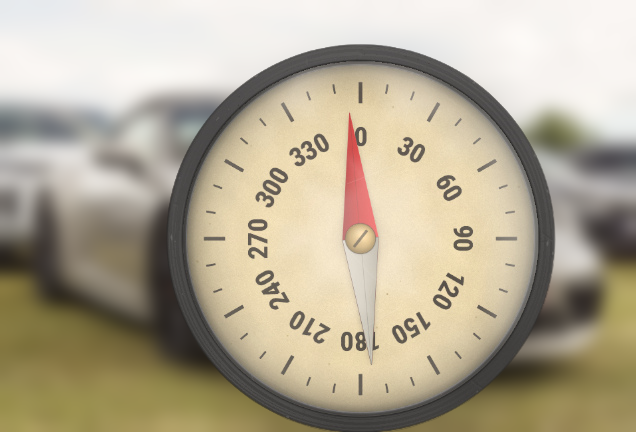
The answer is 355 °
